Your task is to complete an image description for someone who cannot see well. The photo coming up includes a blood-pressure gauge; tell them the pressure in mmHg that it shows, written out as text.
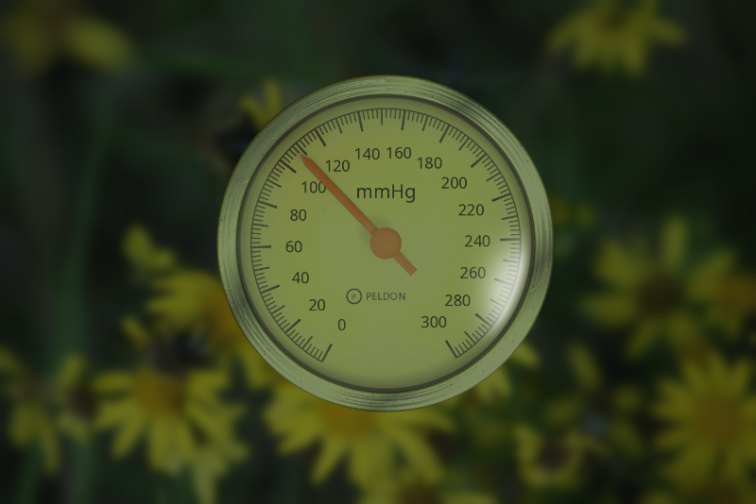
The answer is 108 mmHg
